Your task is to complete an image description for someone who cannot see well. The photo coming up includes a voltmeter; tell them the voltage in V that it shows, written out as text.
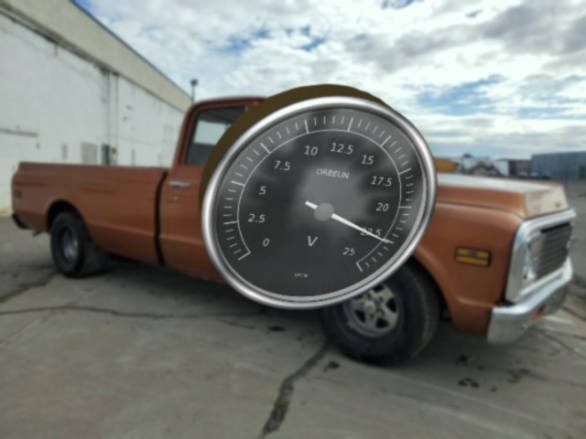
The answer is 22.5 V
